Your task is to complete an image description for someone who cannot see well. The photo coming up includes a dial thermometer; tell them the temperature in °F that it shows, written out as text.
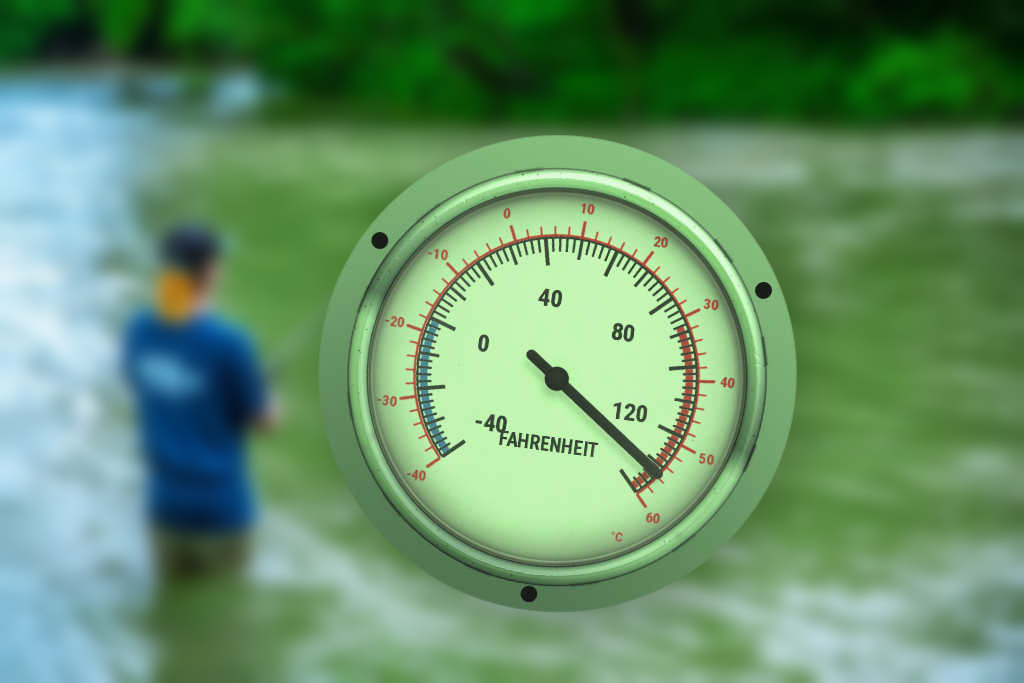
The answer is 132 °F
